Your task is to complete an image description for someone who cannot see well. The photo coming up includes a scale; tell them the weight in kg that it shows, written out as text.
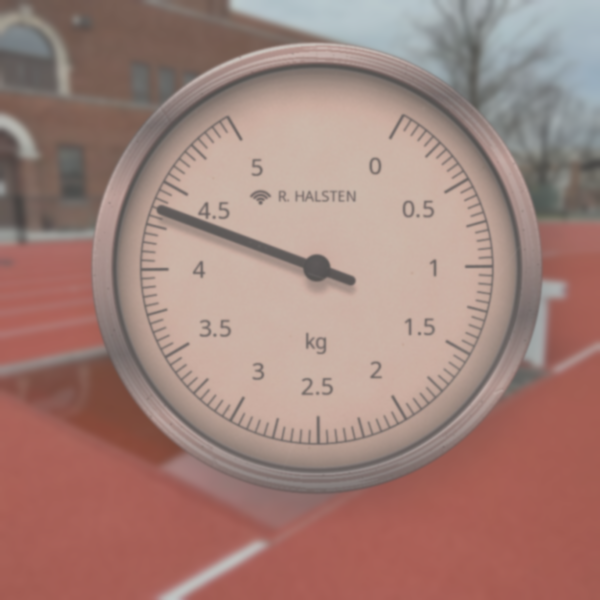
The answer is 4.35 kg
